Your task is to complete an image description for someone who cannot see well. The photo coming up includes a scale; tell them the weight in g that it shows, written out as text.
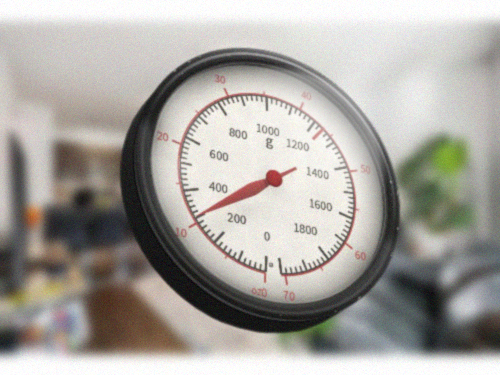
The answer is 300 g
